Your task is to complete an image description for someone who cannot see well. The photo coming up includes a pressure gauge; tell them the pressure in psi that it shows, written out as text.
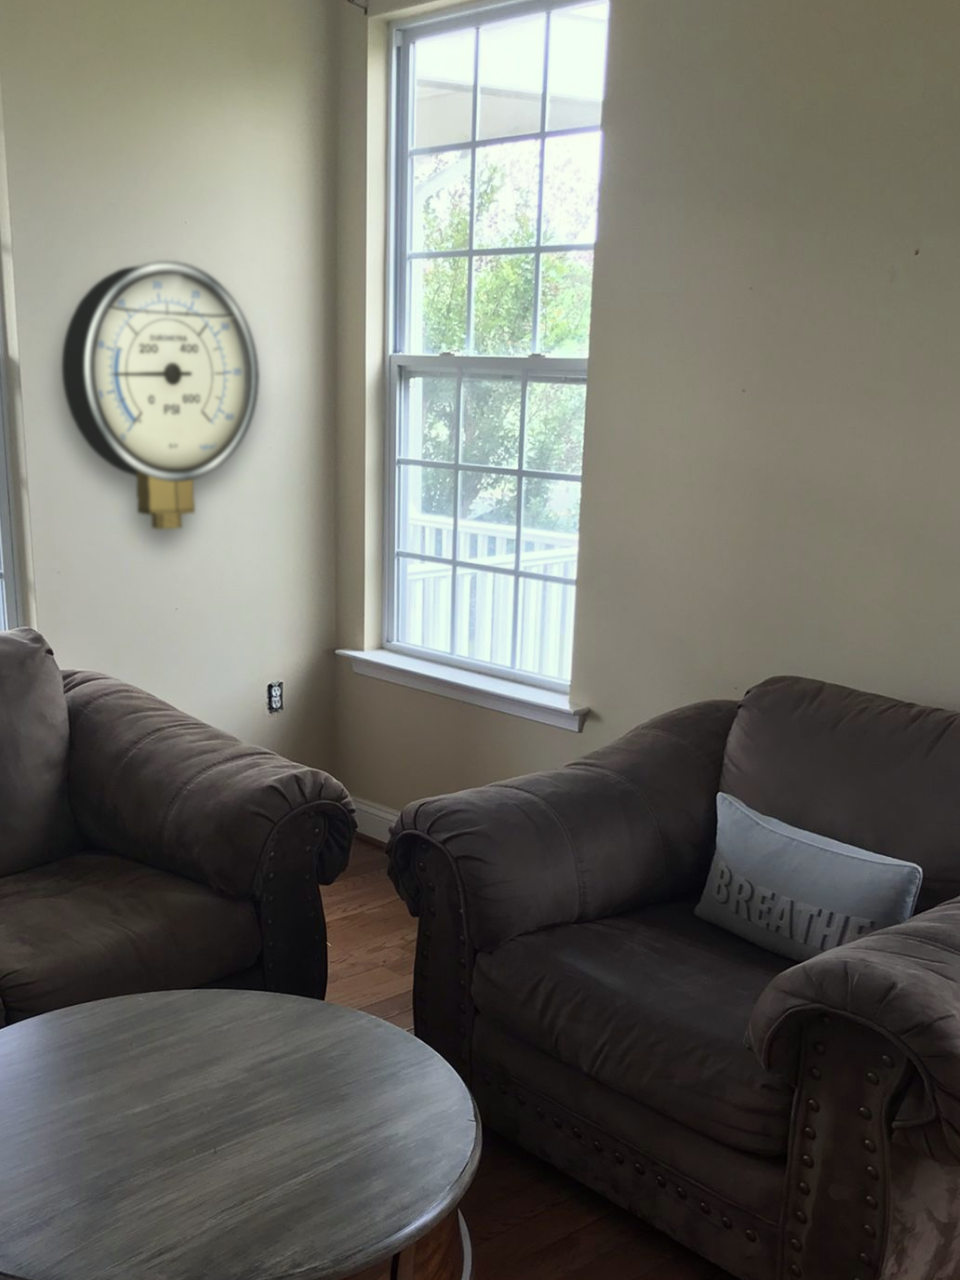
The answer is 100 psi
